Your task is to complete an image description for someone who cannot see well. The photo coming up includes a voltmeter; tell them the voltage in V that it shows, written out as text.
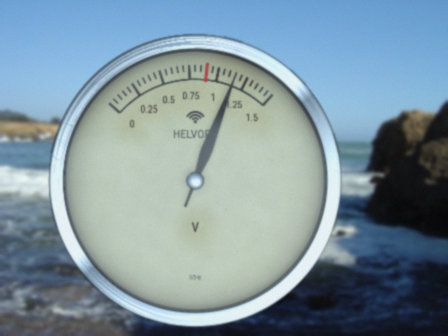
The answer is 1.15 V
